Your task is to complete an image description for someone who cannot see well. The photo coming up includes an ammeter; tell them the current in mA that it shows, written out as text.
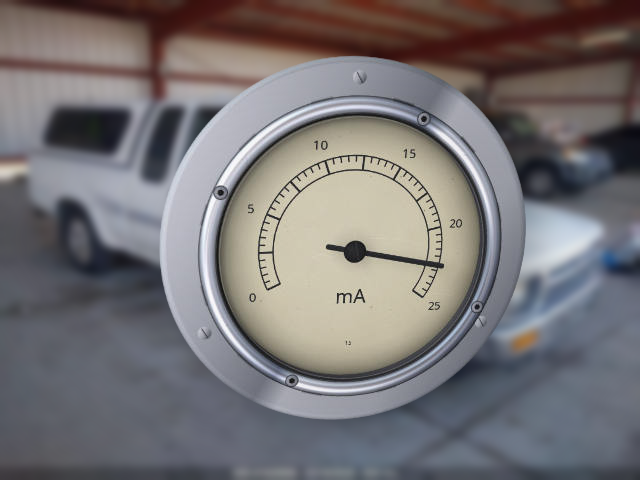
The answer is 22.5 mA
